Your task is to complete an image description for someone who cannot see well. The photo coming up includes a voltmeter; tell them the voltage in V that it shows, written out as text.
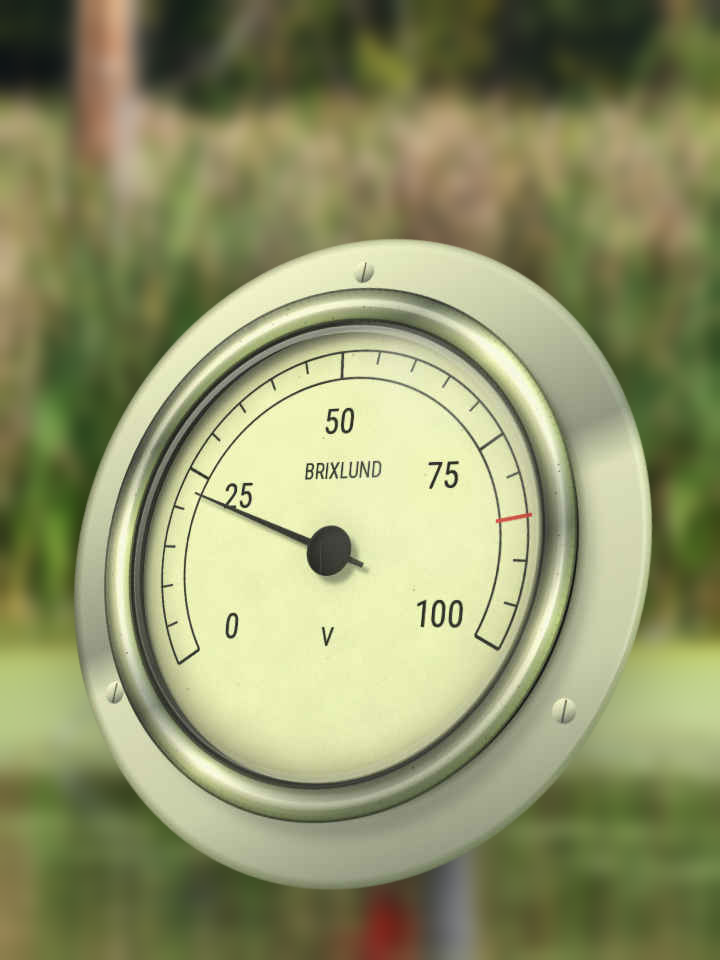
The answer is 22.5 V
